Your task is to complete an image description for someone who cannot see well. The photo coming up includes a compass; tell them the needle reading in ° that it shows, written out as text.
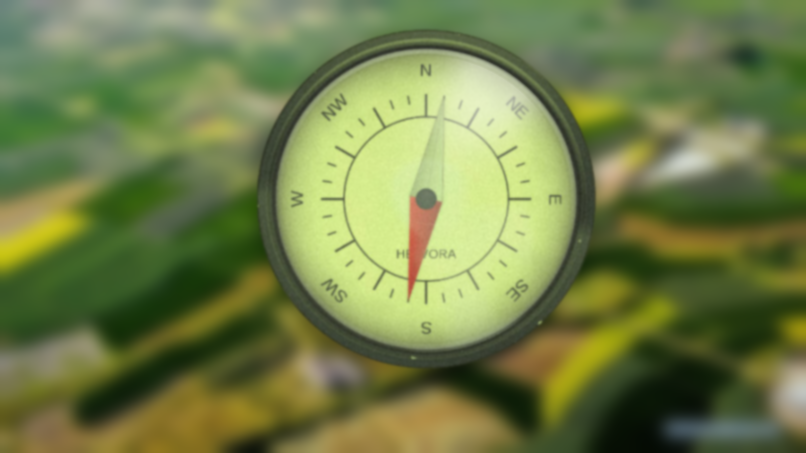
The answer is 190 °
